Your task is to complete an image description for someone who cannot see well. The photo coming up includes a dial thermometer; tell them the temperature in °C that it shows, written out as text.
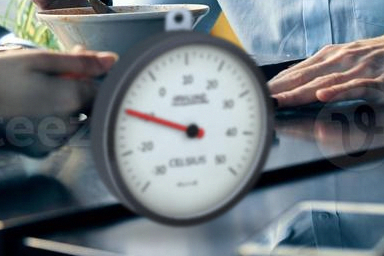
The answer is -10 °C
